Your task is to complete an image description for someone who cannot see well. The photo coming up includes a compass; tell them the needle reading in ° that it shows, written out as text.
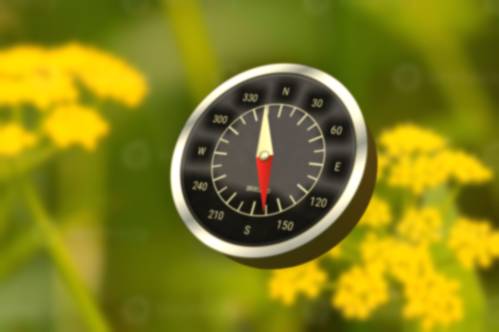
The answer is 165 °
